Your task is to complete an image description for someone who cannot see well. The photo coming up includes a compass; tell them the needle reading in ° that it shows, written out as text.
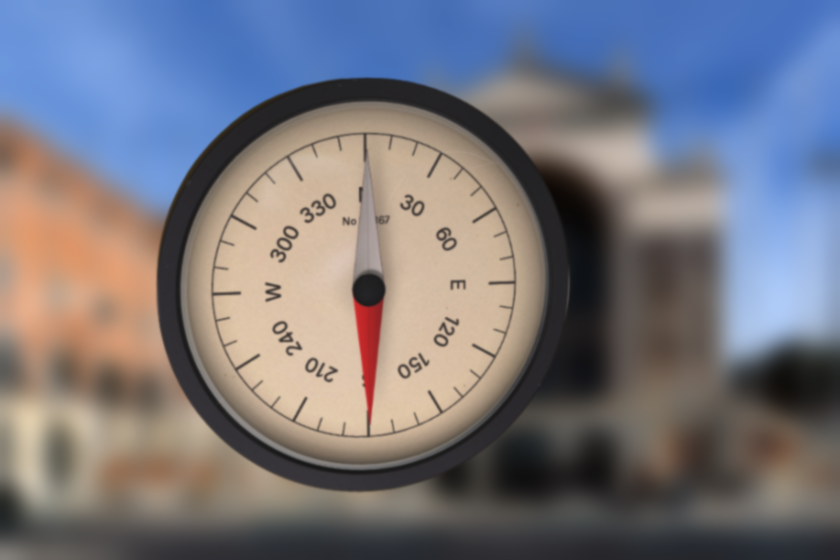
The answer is 180 °
